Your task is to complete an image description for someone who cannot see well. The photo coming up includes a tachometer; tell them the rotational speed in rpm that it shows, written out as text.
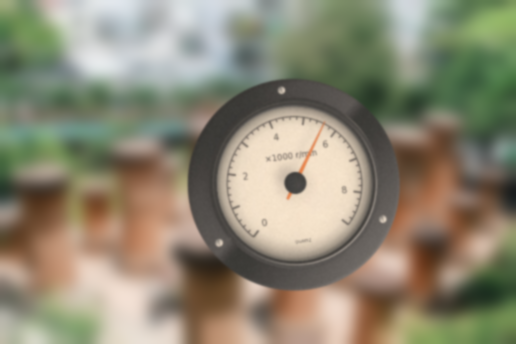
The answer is 5600 rpm
